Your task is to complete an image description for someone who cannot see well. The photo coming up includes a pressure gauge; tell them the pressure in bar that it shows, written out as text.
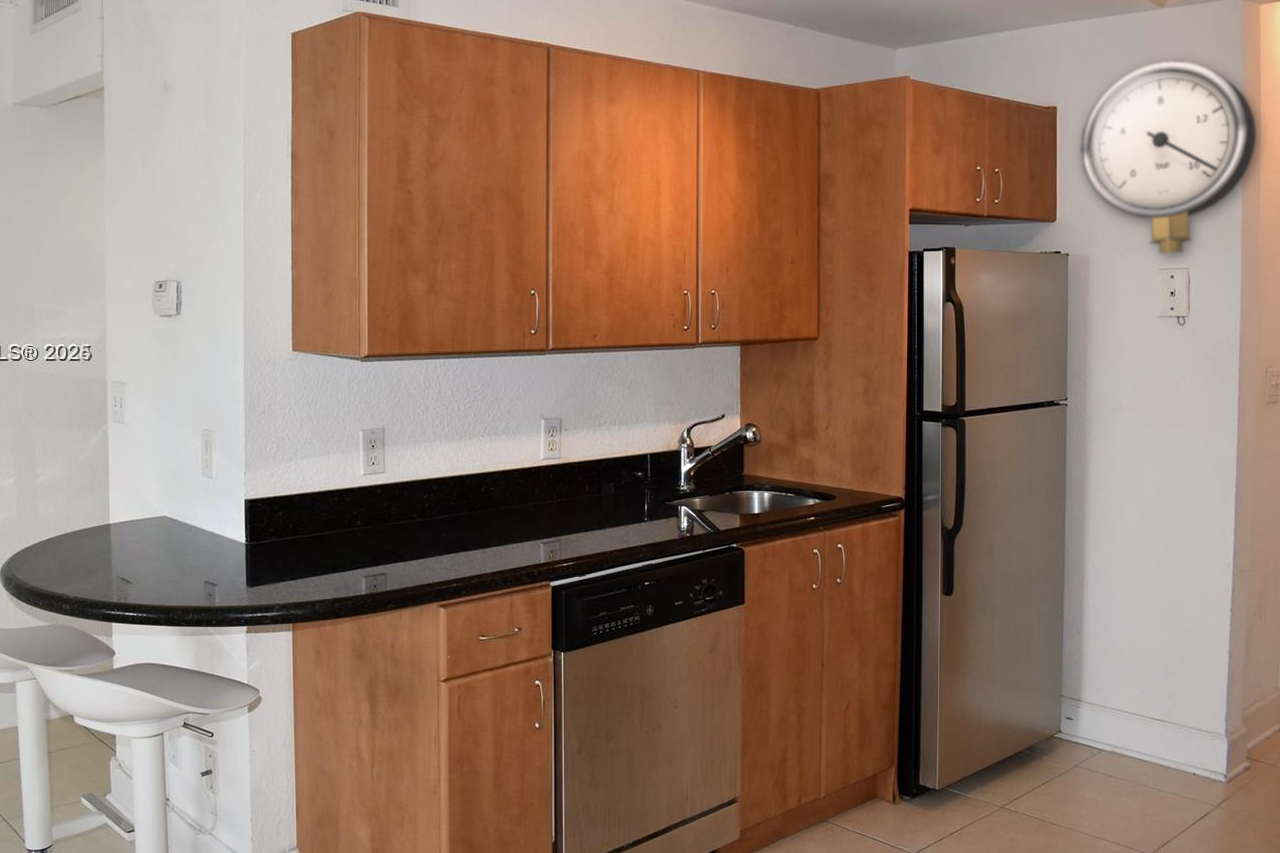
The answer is 15.5 bar
